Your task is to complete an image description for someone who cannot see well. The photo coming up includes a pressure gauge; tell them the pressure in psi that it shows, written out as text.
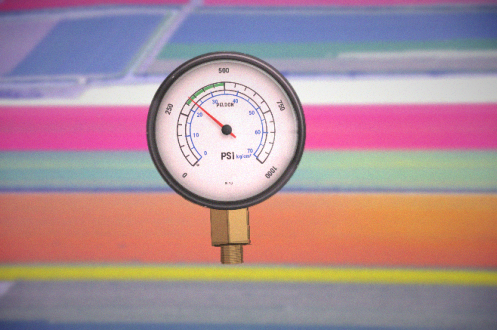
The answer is 325 psi
